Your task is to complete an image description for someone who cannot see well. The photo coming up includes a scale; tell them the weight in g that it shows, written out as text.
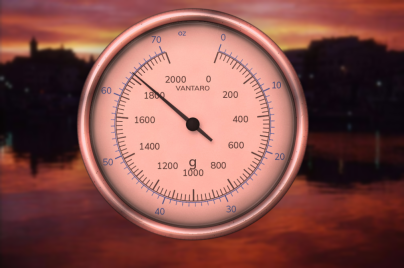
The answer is 1820 g
